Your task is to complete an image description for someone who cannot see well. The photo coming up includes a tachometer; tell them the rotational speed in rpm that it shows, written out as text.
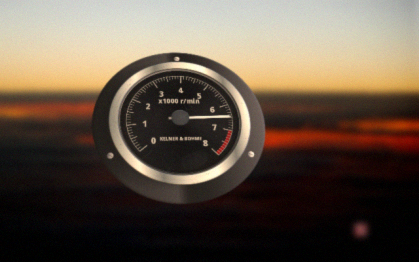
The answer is 6500 rpm
